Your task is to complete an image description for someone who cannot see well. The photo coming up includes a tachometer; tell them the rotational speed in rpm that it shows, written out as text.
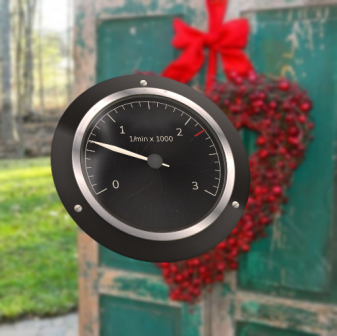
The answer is 600 rpm
